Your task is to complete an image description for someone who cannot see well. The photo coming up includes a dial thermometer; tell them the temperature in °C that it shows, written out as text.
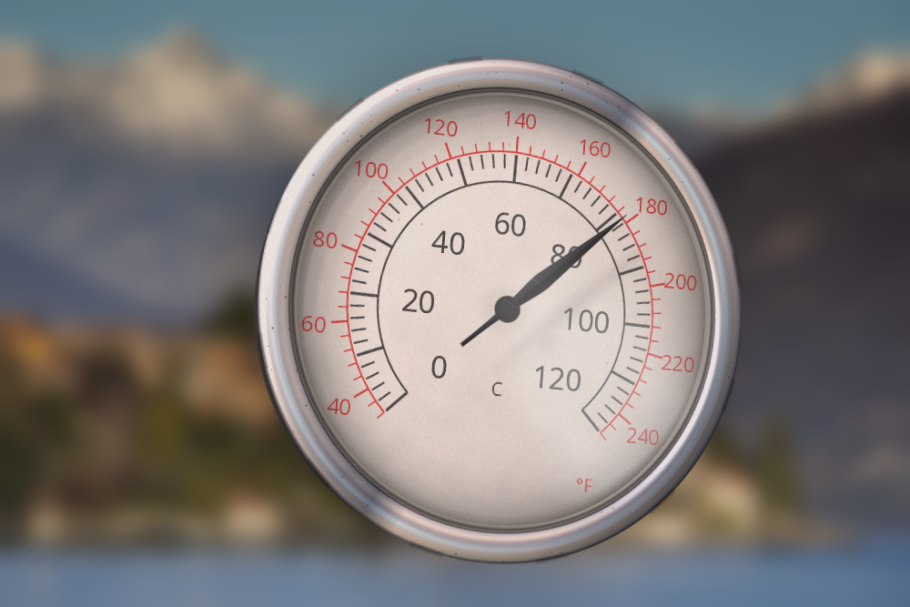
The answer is 81 °C
